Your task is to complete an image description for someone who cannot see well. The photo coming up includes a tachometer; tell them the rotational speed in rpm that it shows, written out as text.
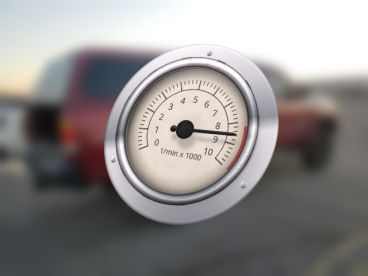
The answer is 8600 rpm
